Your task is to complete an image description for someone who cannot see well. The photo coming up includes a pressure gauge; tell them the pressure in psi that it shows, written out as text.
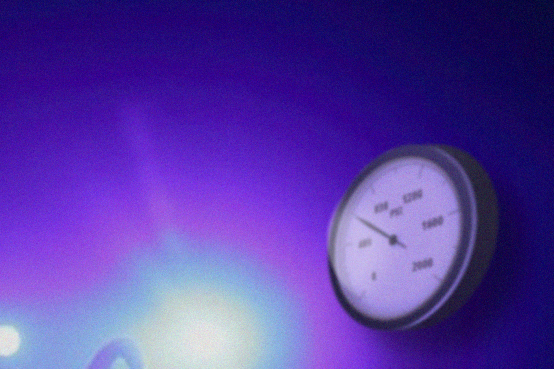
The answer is 600 psi
